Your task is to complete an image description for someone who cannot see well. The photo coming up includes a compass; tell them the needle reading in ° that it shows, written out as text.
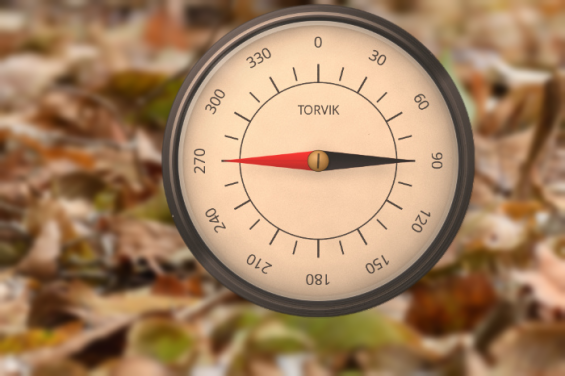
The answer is 270 °
